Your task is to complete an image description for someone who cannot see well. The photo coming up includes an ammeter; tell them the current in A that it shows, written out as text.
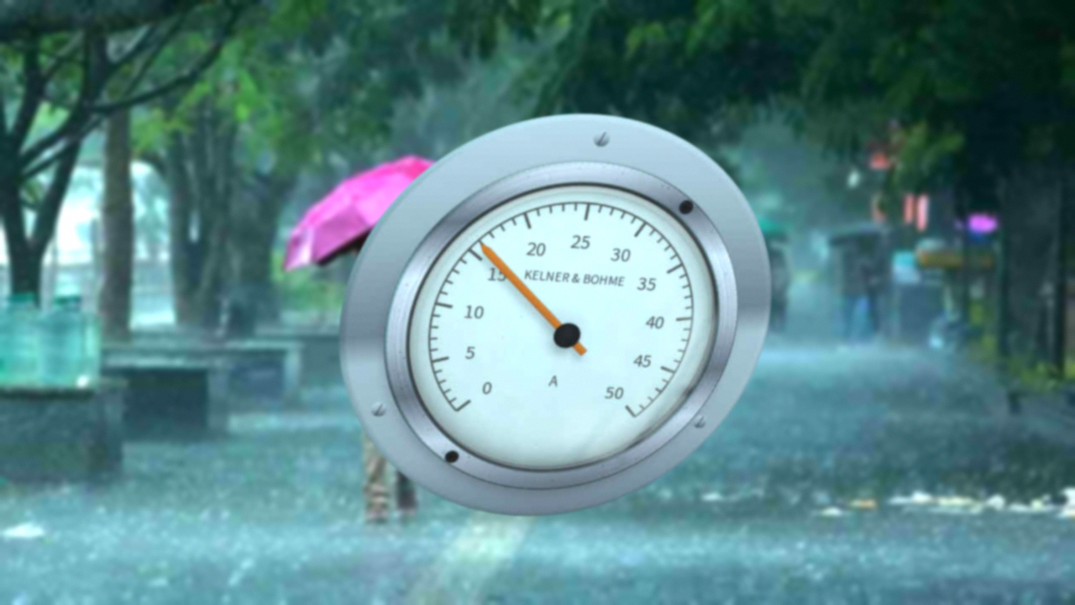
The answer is 16 A
